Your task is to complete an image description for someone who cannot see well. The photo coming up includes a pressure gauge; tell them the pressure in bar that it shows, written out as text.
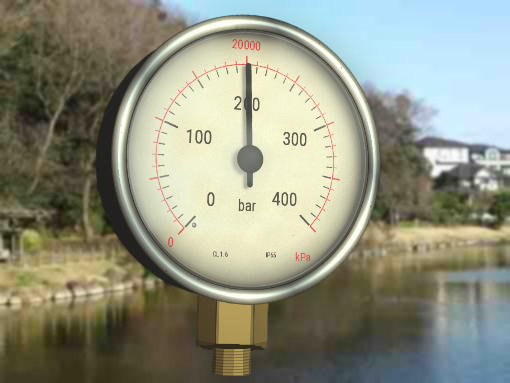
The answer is 200 bar
